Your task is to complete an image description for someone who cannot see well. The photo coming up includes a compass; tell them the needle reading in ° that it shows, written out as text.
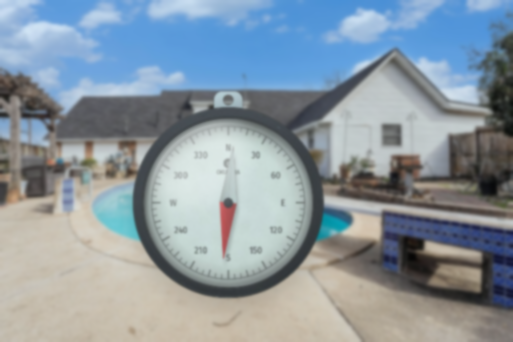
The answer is 185 °
